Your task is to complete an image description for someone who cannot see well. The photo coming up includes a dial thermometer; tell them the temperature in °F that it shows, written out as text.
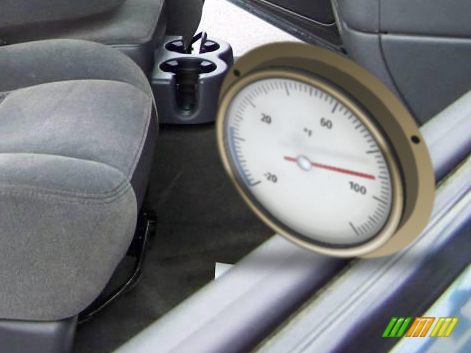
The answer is 90 °F
